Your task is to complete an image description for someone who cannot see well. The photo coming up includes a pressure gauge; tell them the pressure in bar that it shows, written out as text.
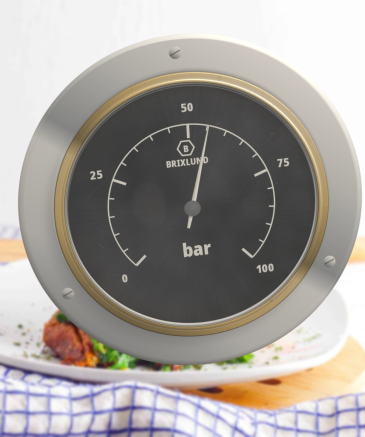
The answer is 55 bar
